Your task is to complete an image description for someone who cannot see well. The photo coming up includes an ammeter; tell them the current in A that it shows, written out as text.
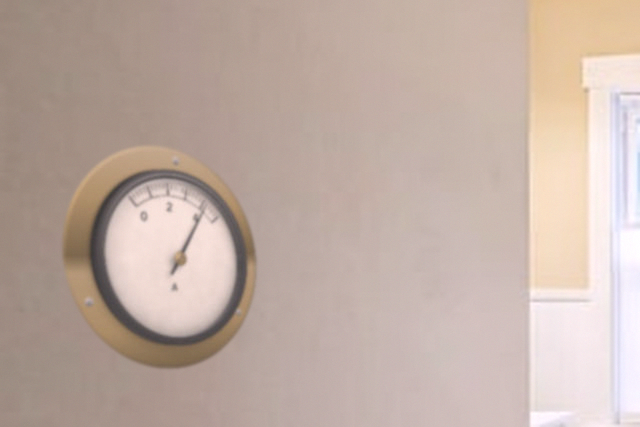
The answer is 4 A
